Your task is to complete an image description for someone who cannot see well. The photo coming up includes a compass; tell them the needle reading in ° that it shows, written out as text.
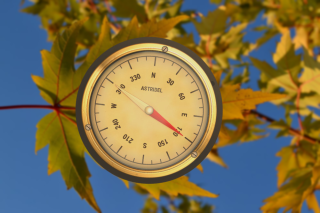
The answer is 120 °
